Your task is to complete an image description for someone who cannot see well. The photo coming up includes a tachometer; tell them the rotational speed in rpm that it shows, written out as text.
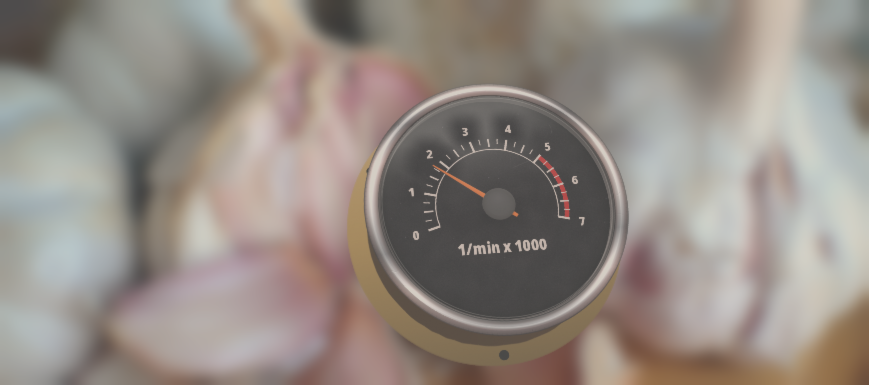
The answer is 1750 rpm
